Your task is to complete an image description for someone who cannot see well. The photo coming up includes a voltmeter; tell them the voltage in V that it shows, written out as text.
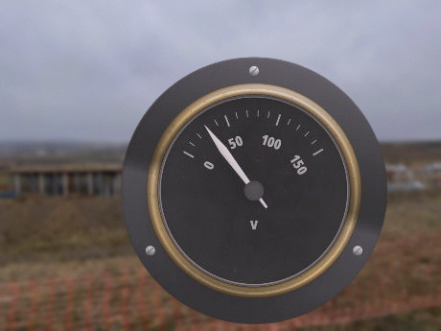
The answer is 30 V
